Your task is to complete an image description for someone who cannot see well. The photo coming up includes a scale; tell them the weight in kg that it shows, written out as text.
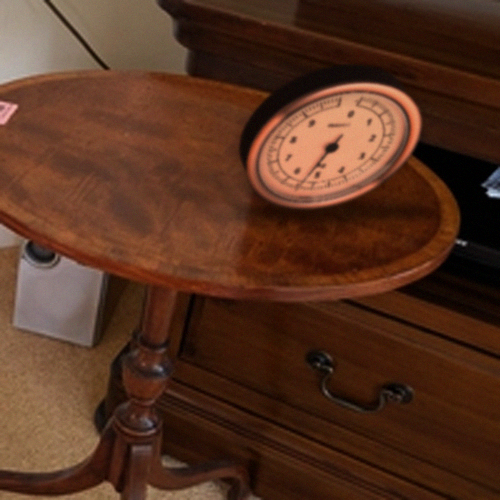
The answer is 5.5 kg
